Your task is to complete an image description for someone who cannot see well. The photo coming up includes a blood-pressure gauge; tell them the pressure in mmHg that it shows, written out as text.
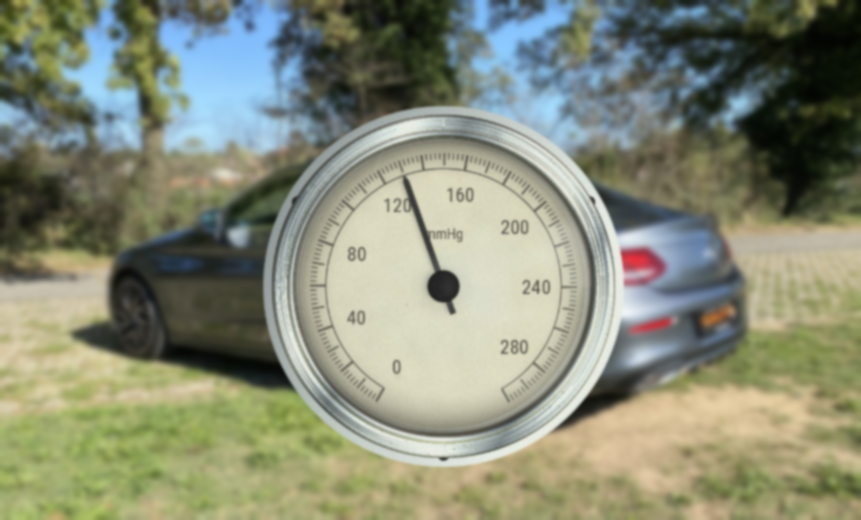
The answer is 130 mmHg
